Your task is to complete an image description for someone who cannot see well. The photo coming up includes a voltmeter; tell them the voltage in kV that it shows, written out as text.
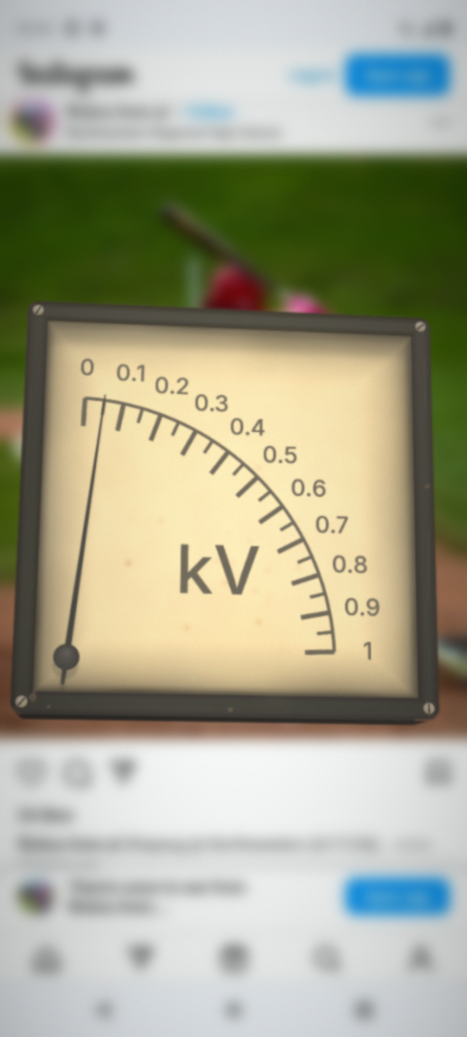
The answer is 0.05 kV
